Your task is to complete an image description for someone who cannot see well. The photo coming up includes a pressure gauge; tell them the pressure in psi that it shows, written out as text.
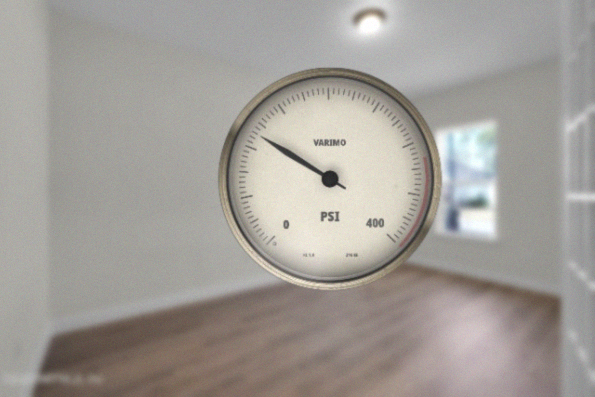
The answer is 115 psi
